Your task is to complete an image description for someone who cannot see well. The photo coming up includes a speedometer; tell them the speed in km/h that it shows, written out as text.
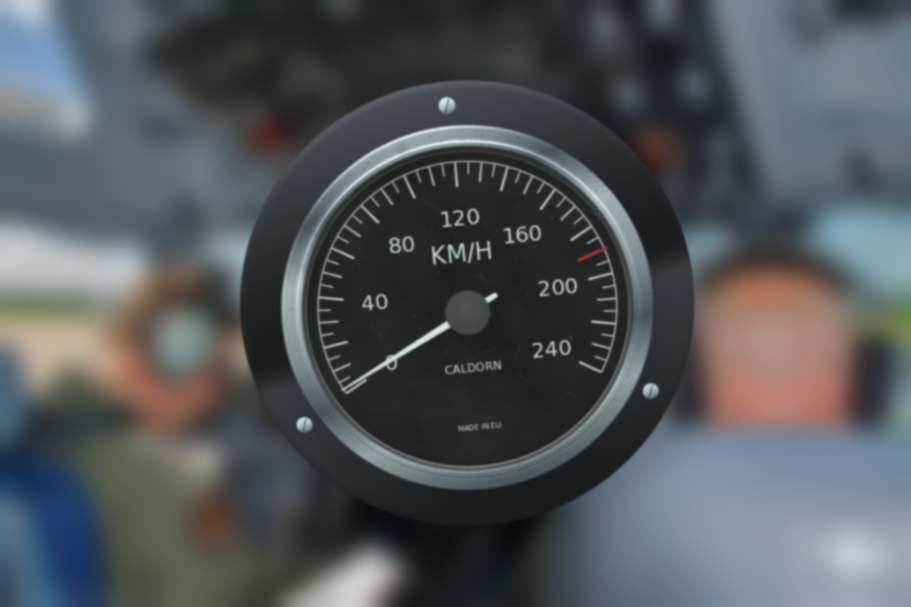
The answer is 2.5 km/h
